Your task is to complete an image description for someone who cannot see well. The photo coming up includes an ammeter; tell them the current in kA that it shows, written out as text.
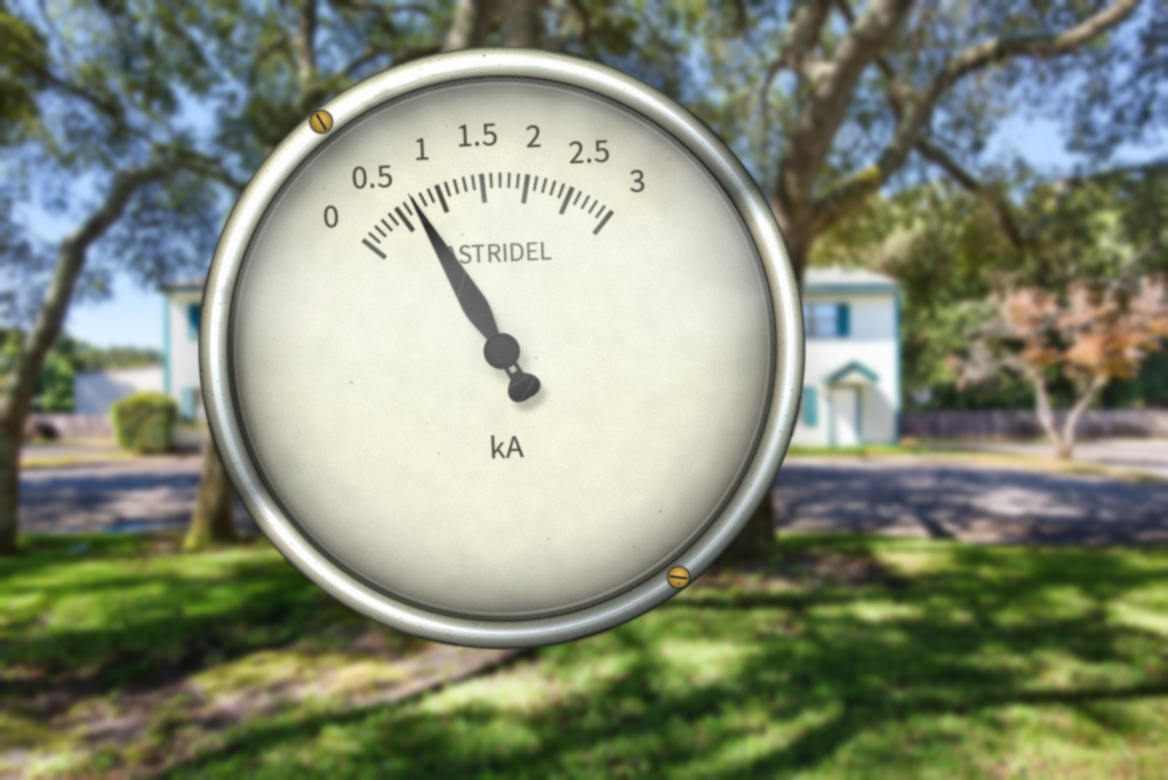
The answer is 0.7 kA
